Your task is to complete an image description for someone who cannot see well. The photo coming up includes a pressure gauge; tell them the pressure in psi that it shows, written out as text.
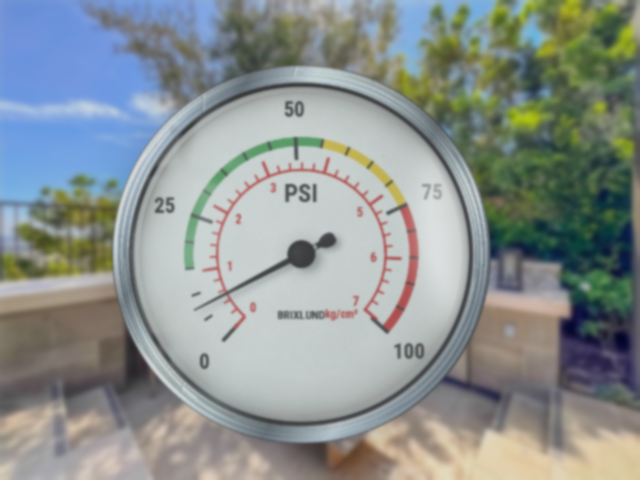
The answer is 7.5 psi
